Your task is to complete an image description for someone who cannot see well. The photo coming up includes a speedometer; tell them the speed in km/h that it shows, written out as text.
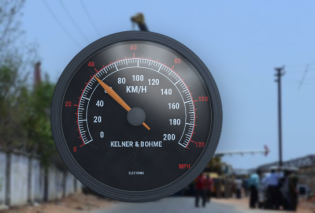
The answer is 60 km/h
